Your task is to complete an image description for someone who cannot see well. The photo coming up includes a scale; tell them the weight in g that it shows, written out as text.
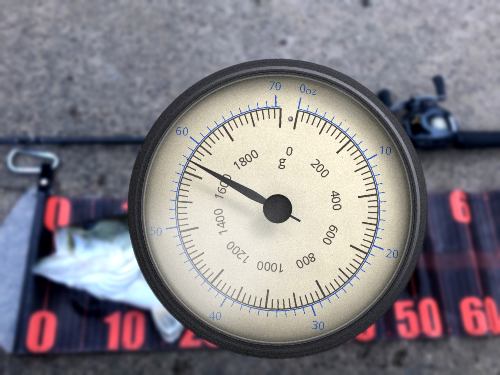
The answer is 1640 g
